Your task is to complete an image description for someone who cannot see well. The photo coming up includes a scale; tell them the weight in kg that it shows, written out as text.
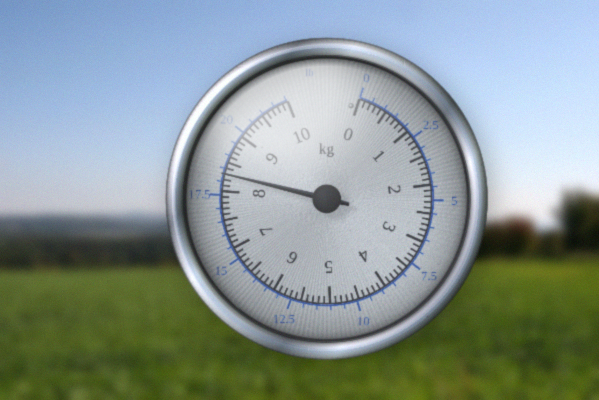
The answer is 8.3 kg
